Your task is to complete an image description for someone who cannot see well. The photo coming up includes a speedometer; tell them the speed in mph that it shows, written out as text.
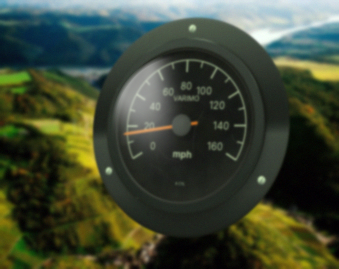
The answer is 15 mph
